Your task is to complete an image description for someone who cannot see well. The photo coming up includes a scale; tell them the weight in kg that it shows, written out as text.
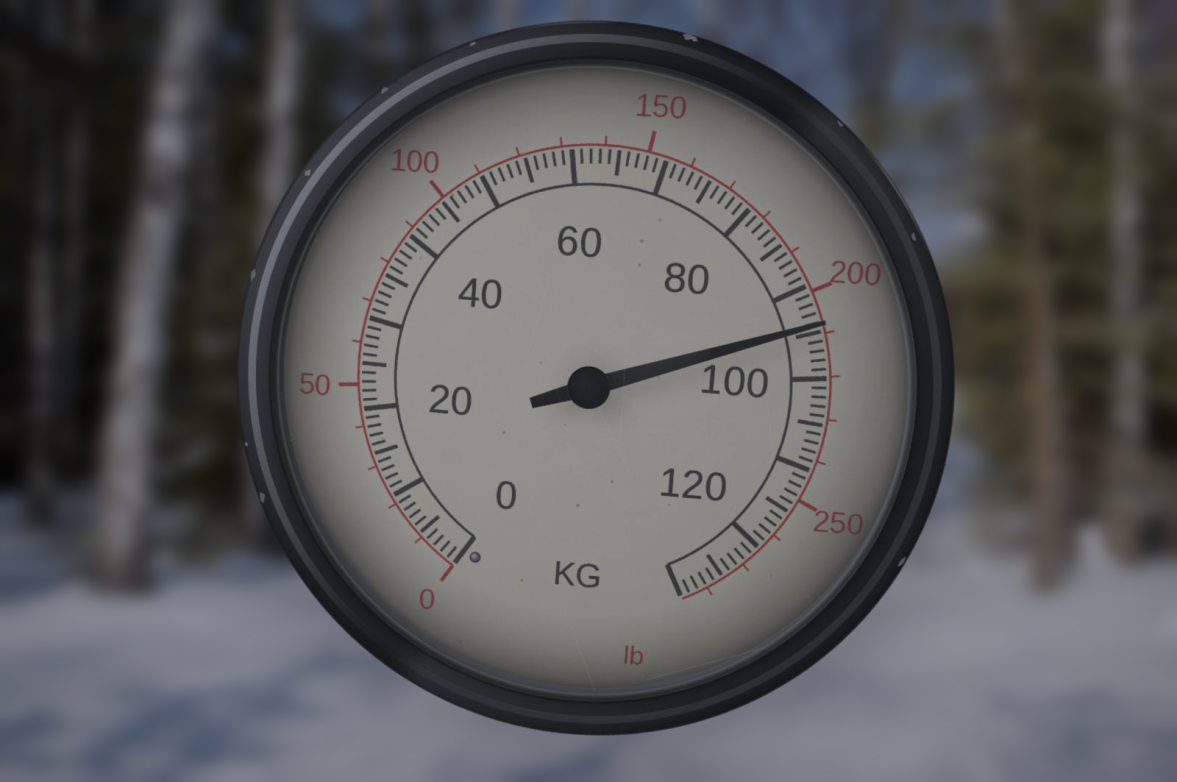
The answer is 94 kg
